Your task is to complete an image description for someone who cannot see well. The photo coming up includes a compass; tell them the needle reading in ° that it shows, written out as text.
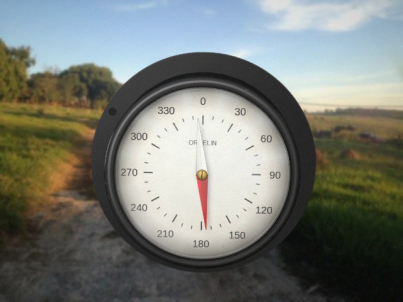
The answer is 175 °
